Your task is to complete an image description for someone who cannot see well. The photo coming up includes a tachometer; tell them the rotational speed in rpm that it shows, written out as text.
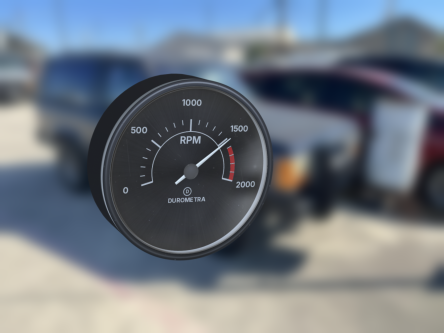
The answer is 1500 rpm
